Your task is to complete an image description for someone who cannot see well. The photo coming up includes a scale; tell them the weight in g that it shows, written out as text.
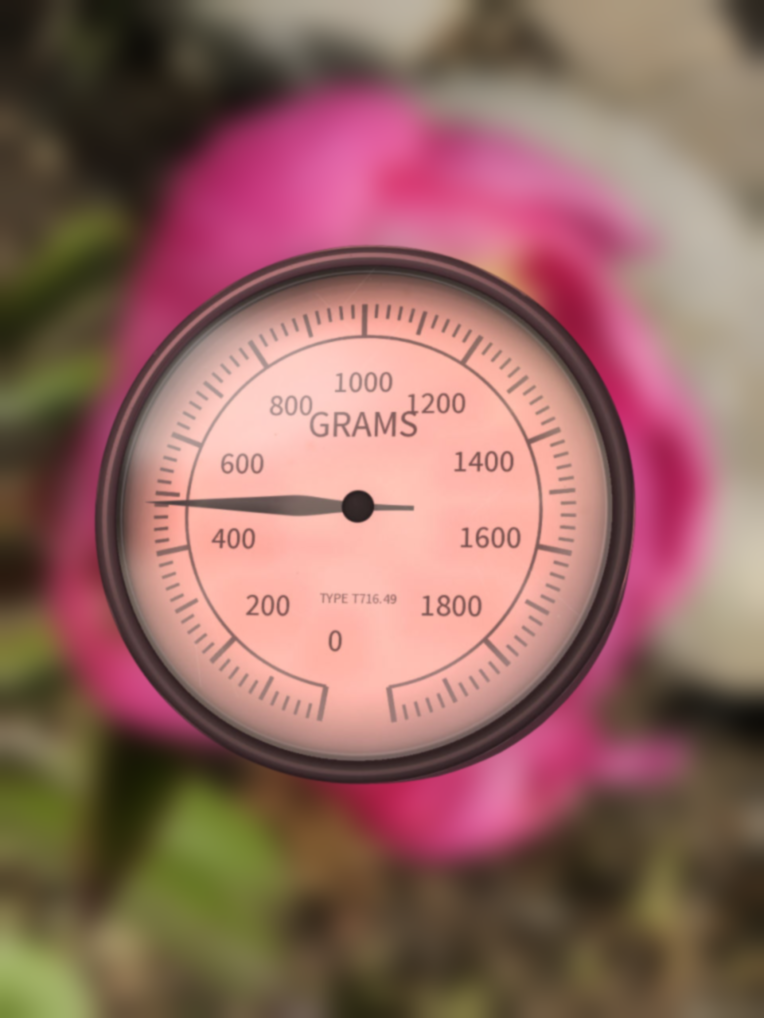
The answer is 480 g
